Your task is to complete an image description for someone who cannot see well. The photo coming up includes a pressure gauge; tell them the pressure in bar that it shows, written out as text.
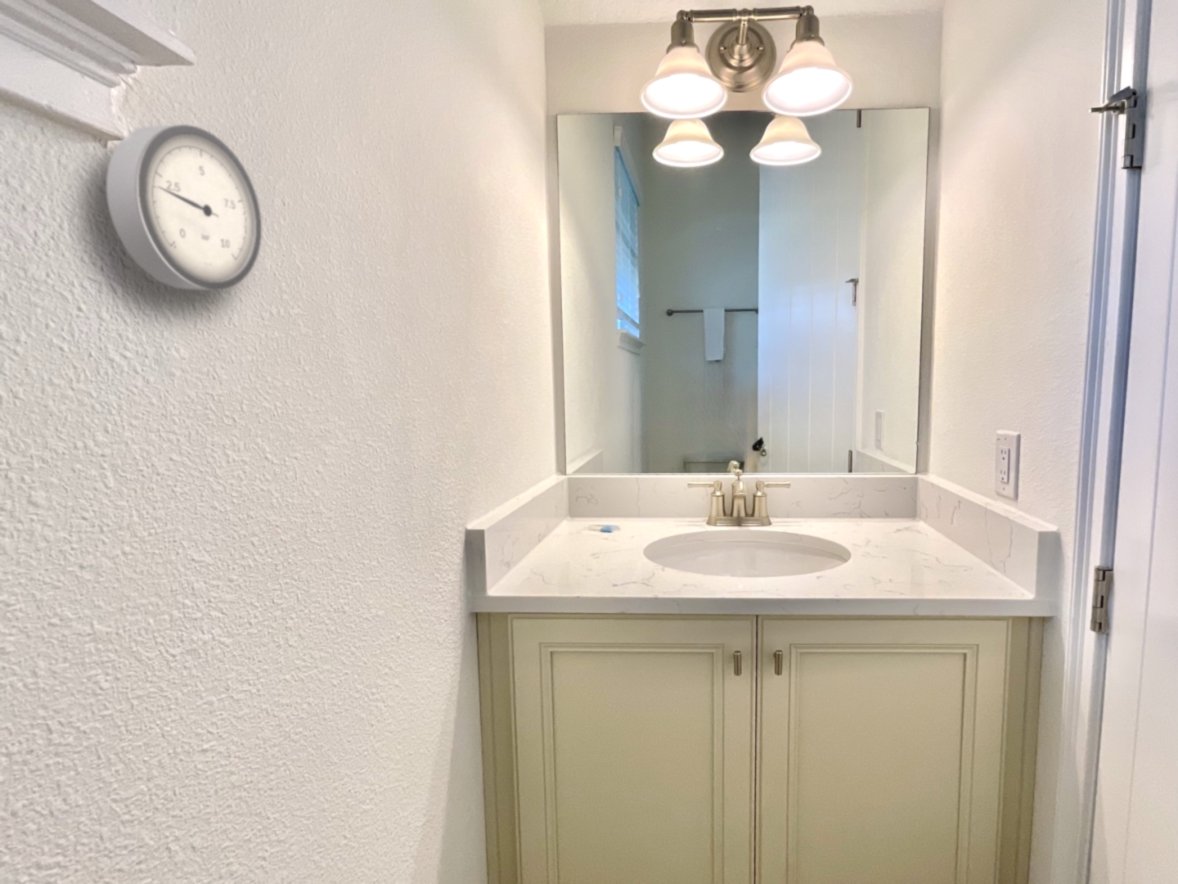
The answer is 2 bar
